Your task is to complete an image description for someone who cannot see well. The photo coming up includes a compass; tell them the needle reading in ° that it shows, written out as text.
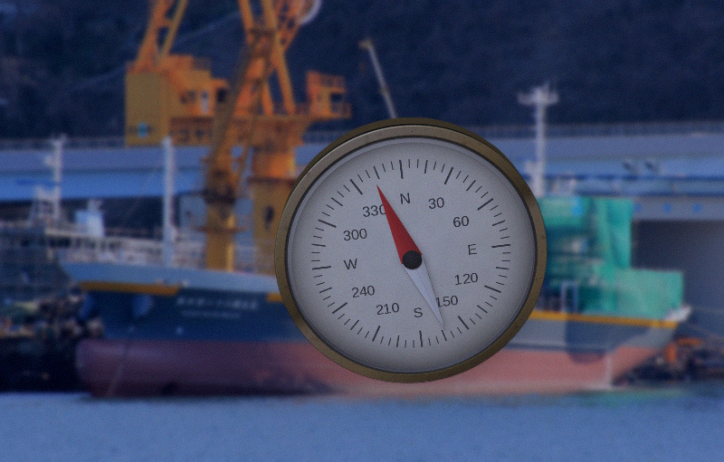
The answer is 342.5 °
